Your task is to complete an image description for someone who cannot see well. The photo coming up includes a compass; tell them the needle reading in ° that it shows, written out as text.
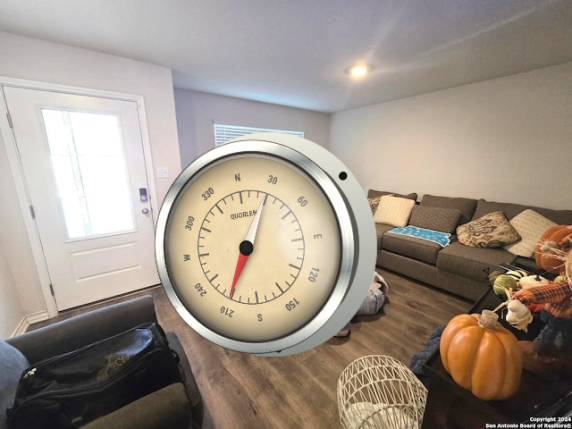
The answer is 210 °
